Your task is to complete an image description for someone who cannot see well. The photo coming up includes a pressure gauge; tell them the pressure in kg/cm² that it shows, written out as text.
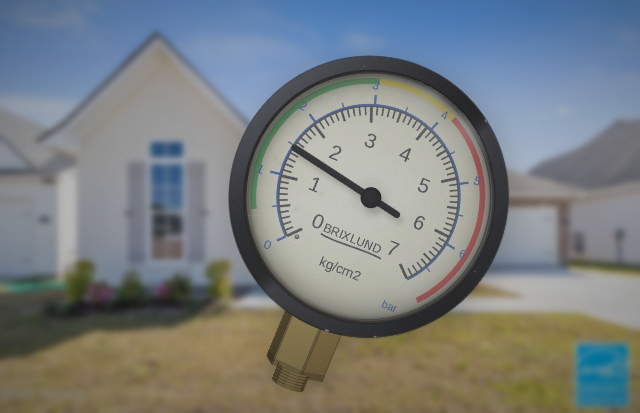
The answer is 1.5 kg/cm²
